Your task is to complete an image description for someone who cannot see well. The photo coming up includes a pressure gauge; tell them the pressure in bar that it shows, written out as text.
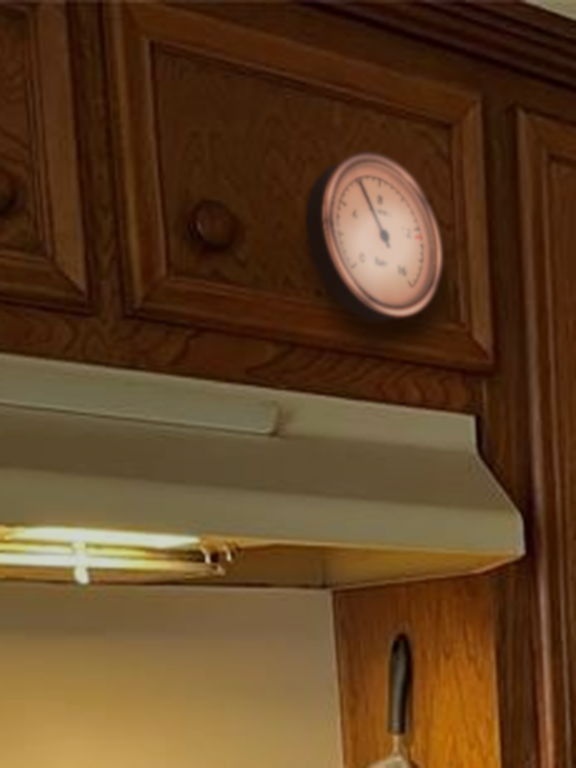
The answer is 6 bar
